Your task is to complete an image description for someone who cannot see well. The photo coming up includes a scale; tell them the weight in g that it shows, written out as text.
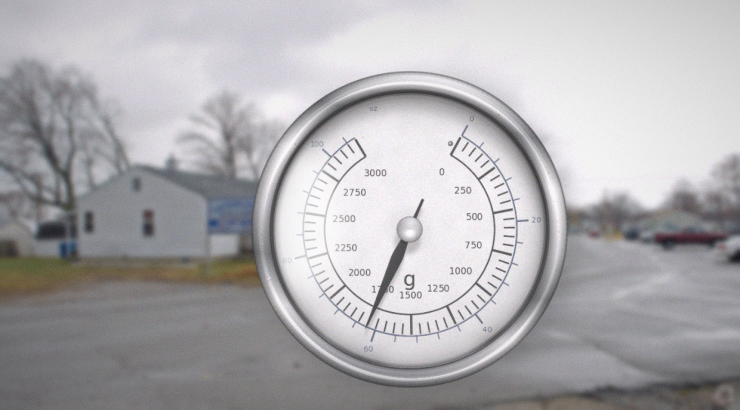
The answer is 1750 g
